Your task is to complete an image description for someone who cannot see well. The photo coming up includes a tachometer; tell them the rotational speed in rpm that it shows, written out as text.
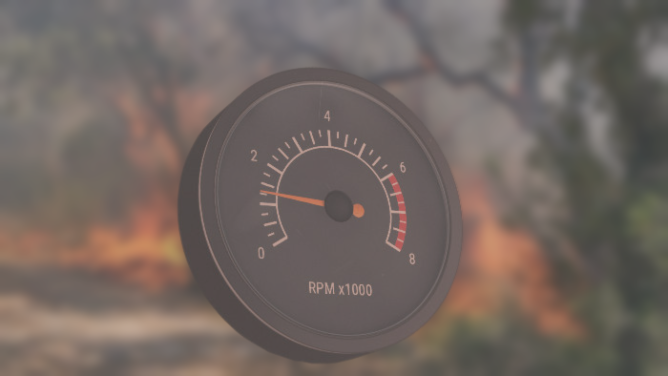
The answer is 1250 rpm
